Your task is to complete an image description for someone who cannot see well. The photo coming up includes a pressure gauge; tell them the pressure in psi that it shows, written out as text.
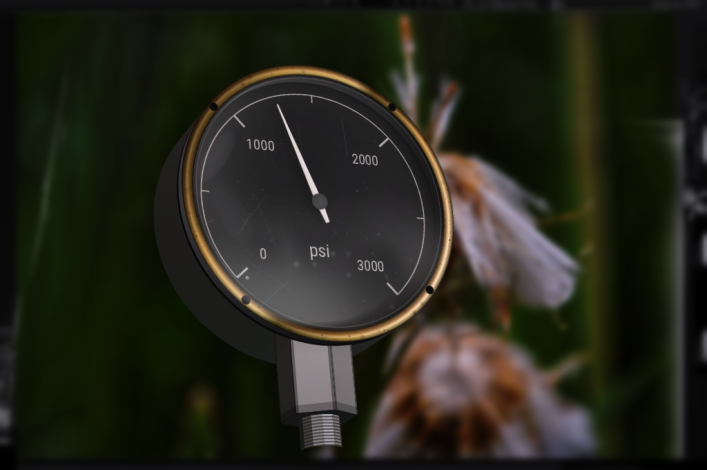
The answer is 1250 psi
